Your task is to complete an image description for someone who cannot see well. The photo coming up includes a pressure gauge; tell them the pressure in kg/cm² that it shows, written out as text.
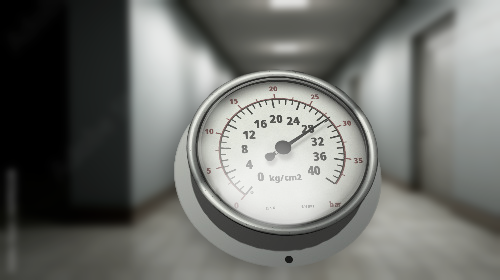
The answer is 29 kg/cm²
